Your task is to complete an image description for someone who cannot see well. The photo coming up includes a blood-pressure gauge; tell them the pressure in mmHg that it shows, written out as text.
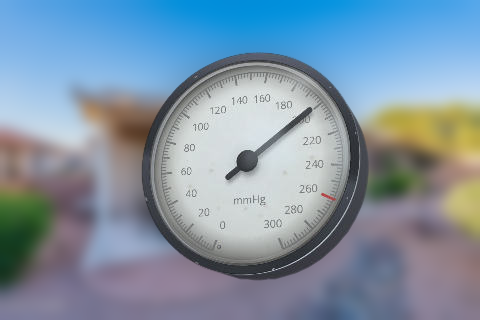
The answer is 200 mmHg
